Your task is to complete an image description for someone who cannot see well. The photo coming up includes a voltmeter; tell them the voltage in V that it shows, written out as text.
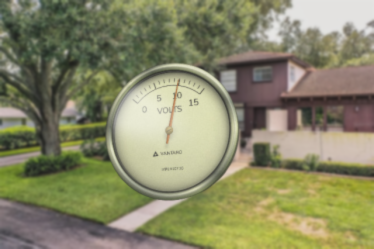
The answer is 10 V
